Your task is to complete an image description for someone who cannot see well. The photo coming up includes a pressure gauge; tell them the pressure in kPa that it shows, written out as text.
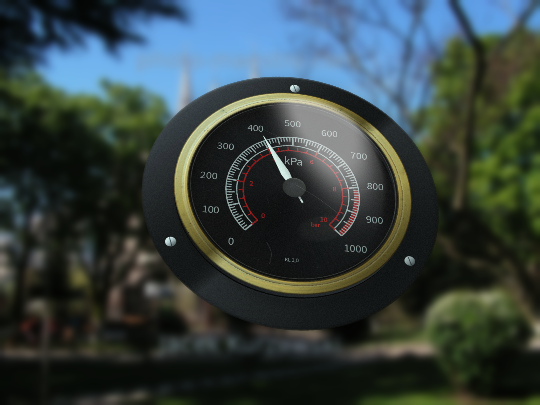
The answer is 400 kPa
